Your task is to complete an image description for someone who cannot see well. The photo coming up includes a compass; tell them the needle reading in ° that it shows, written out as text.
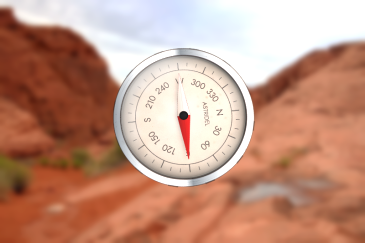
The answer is 90 °
